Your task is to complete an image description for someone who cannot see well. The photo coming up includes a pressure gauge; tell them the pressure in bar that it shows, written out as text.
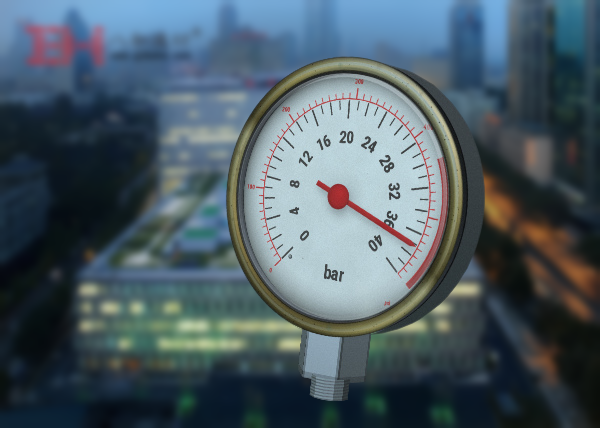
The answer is 37 bar
